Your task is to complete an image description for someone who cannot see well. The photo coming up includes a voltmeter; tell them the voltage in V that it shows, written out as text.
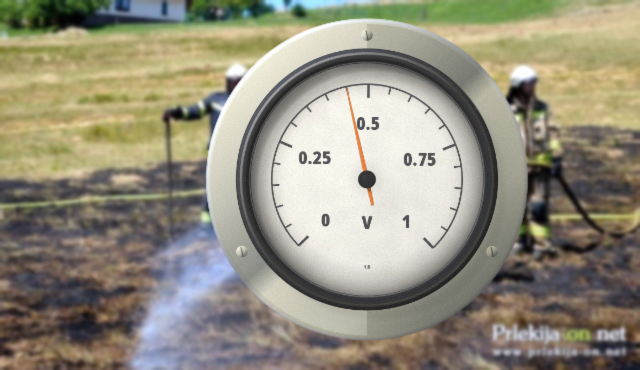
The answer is 0.45 V
